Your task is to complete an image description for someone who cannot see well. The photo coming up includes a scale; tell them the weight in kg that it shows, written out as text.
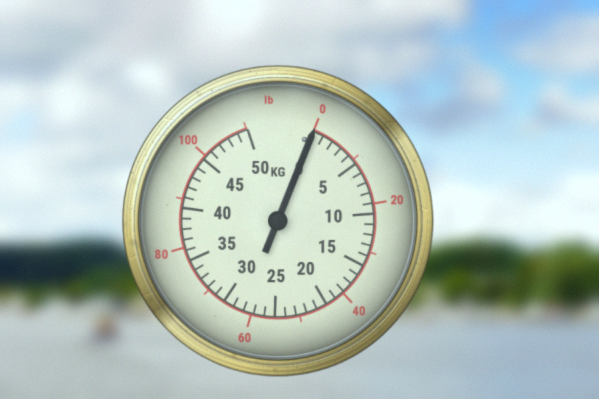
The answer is 0 kg
